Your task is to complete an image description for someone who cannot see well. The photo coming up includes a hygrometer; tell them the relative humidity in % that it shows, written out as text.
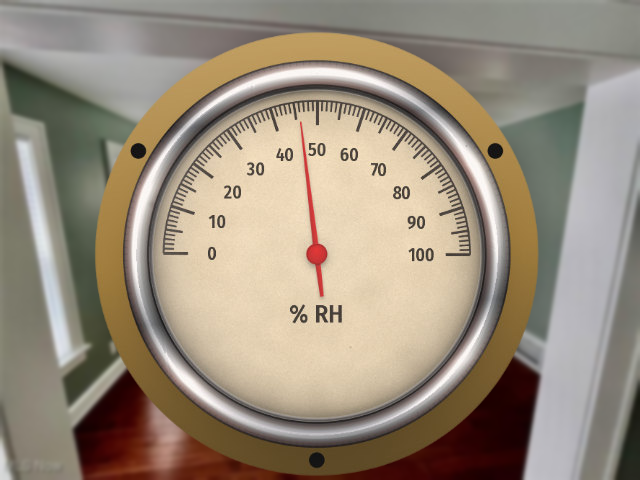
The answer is 46 %
